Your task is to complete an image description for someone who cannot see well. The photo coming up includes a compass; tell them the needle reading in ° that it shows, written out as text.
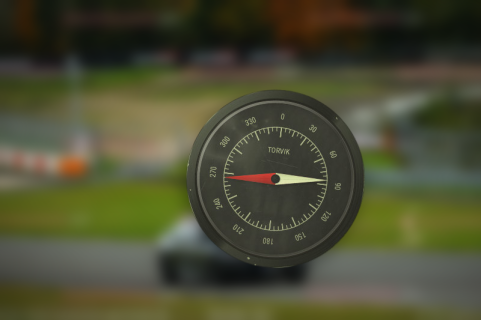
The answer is 265 °
